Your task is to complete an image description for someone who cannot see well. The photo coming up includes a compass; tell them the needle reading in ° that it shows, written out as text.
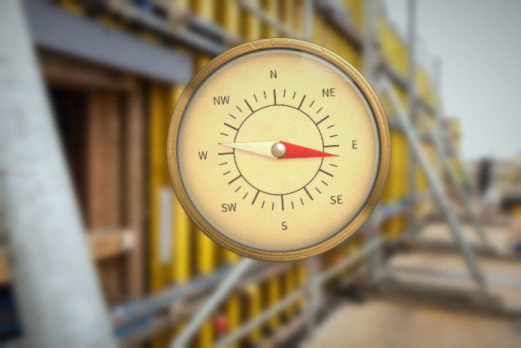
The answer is 100 °
